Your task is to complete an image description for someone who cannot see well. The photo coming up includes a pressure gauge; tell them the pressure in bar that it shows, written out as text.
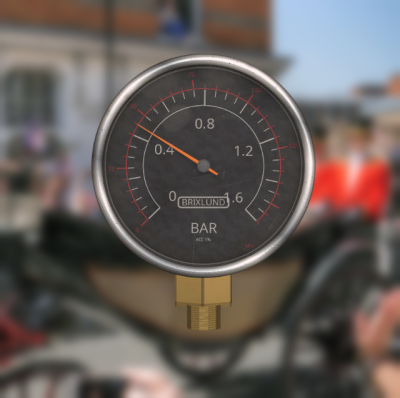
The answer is 0.45 bar
